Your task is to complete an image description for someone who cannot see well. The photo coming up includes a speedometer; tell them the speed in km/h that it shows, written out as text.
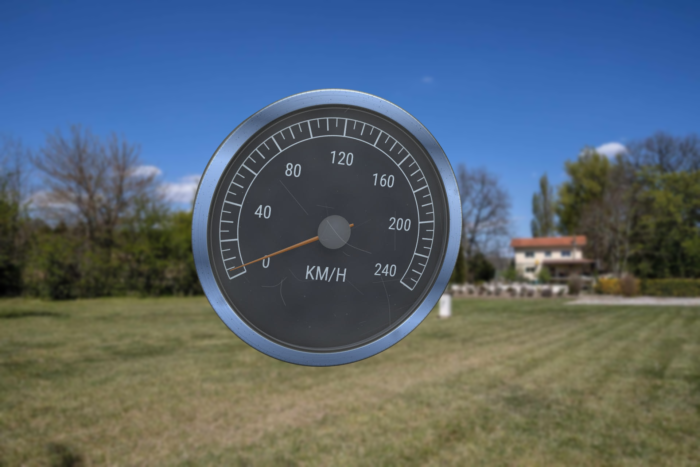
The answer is 5 km/h
